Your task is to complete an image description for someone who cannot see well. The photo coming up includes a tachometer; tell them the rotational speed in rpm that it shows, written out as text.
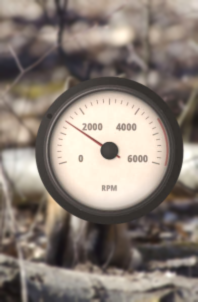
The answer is 1400 rpm
